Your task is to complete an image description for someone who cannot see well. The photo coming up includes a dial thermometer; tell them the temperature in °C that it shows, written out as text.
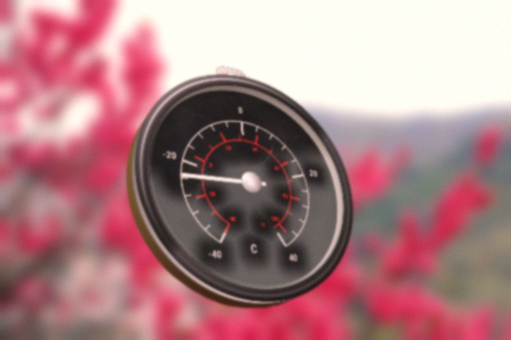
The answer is -24 °C
